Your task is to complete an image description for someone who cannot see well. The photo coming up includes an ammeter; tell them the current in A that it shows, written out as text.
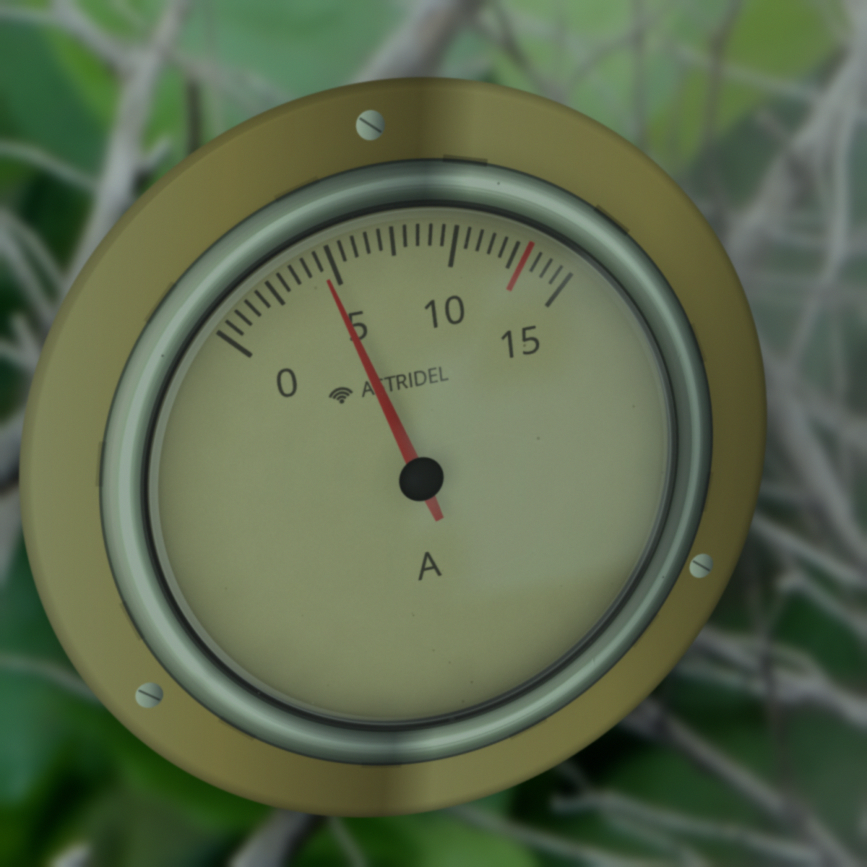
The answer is 4.5 A
